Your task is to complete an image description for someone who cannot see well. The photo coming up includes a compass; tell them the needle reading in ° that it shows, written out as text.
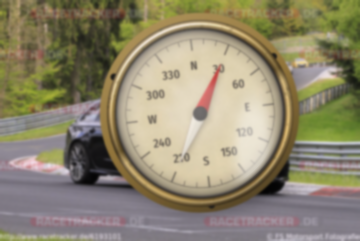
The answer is 30 °
